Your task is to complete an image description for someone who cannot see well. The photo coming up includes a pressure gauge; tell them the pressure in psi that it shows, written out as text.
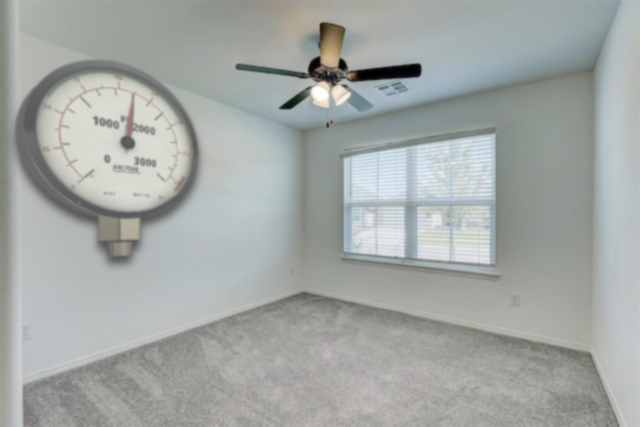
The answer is 1600 psi
